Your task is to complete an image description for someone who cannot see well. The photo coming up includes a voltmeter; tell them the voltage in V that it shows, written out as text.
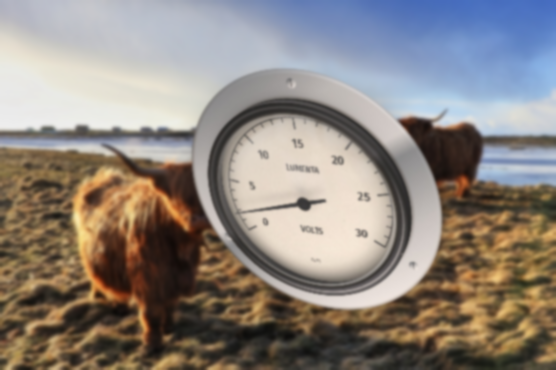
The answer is 2 V
